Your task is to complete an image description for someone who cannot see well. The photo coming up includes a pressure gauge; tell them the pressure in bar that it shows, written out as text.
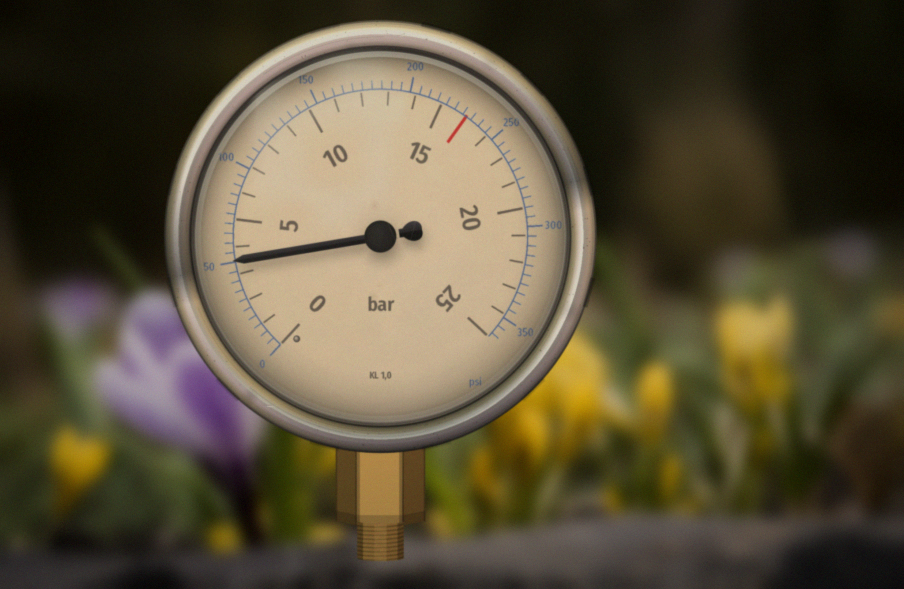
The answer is 3.5 bar
